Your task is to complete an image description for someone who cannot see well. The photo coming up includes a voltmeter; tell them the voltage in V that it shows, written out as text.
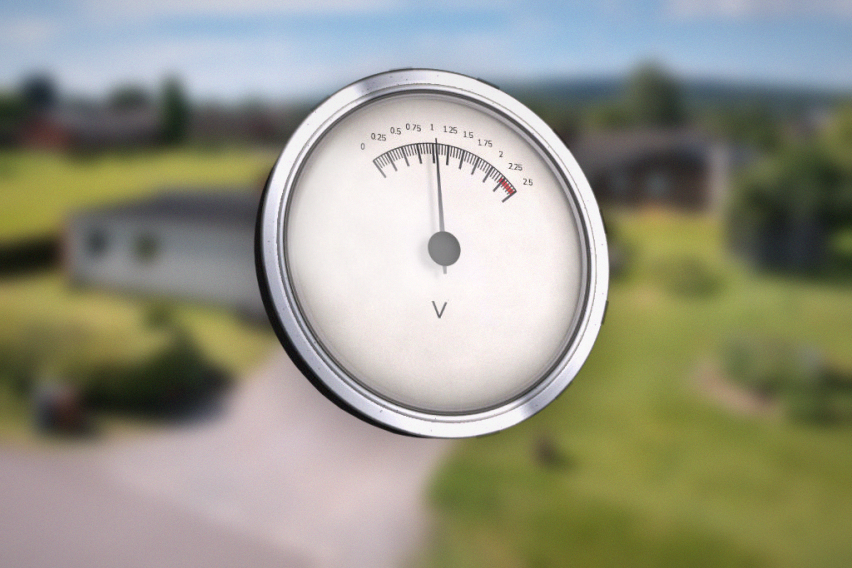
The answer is 1 V
